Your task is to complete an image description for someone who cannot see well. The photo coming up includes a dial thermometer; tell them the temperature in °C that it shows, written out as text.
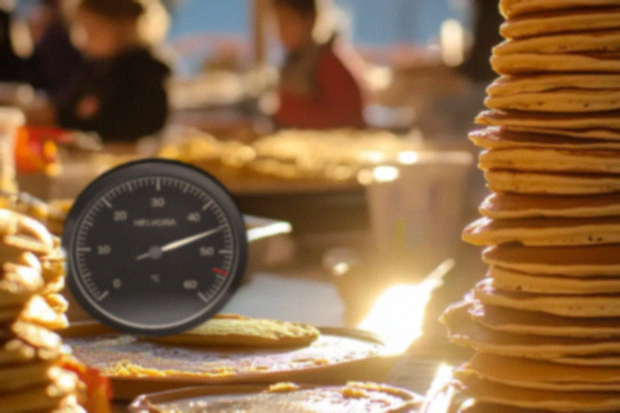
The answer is 45 °C
